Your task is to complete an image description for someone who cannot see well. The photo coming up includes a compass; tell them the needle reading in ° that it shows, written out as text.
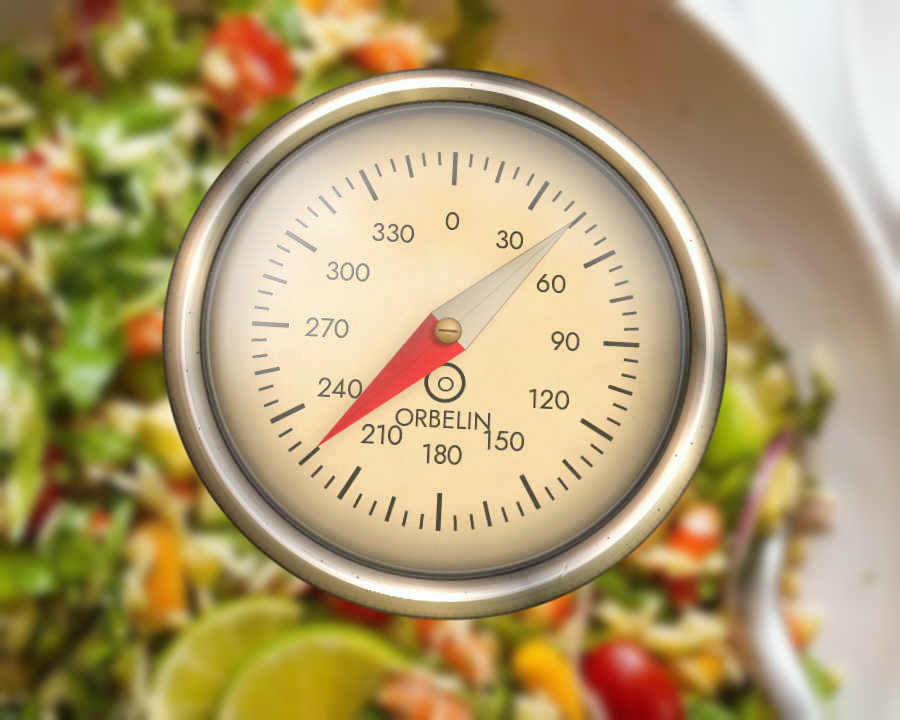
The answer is 225 °
